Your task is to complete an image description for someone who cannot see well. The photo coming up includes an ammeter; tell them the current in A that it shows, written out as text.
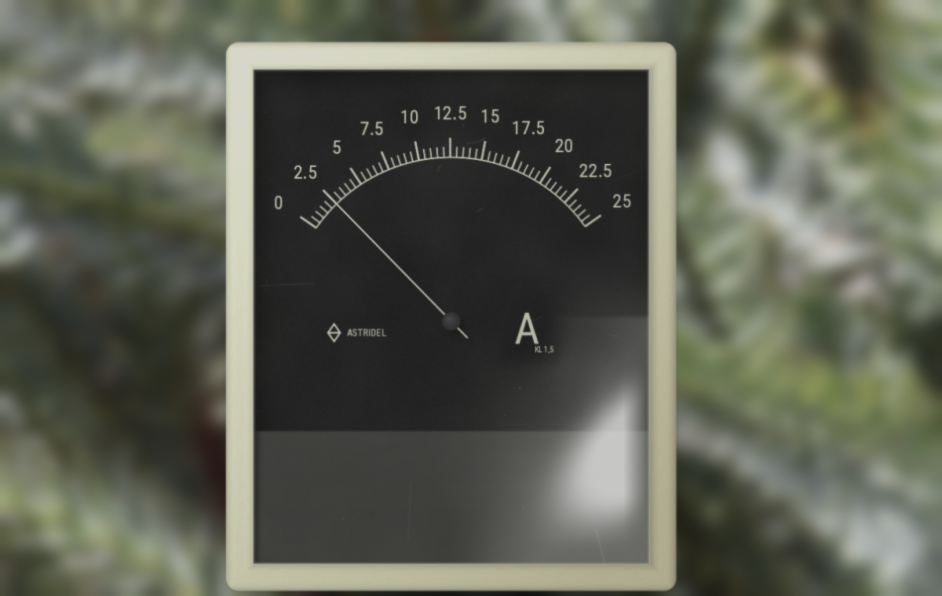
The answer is 2.5 A
